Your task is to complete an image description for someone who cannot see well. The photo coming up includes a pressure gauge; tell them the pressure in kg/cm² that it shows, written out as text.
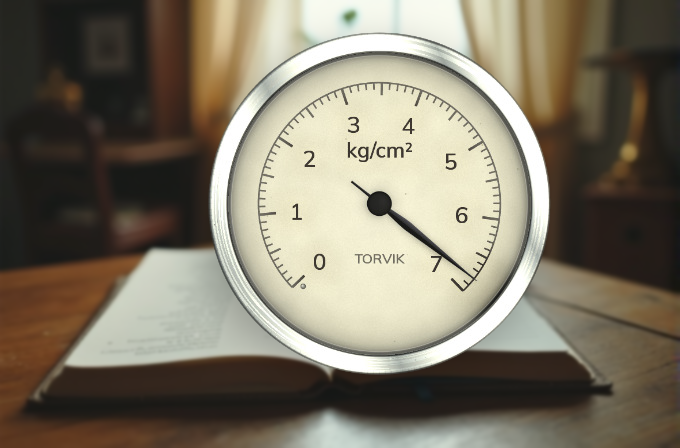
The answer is 6.8 kg/cm²
